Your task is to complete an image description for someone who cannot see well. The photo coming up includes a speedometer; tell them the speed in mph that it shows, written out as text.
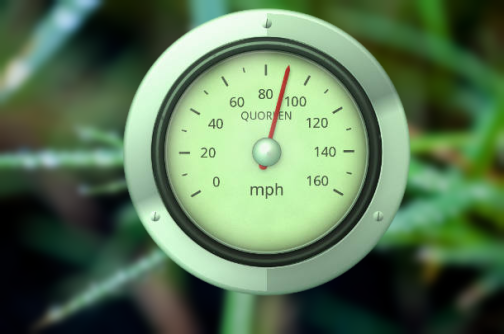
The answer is 90 mph
